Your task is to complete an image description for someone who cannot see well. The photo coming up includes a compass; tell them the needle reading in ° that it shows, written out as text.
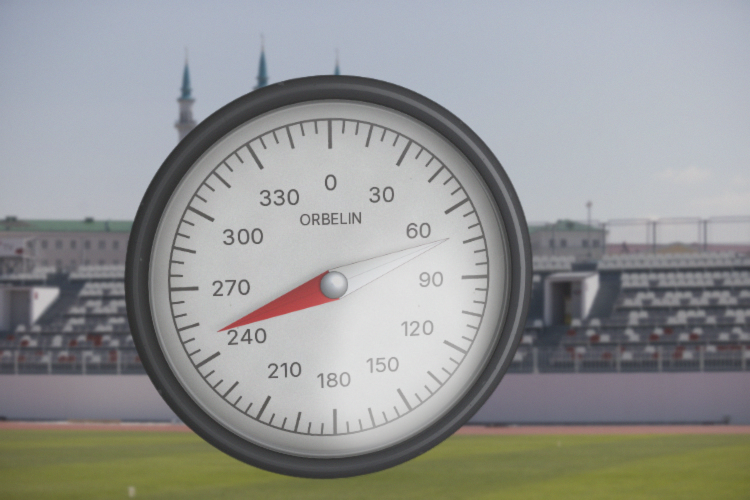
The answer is 250 °
